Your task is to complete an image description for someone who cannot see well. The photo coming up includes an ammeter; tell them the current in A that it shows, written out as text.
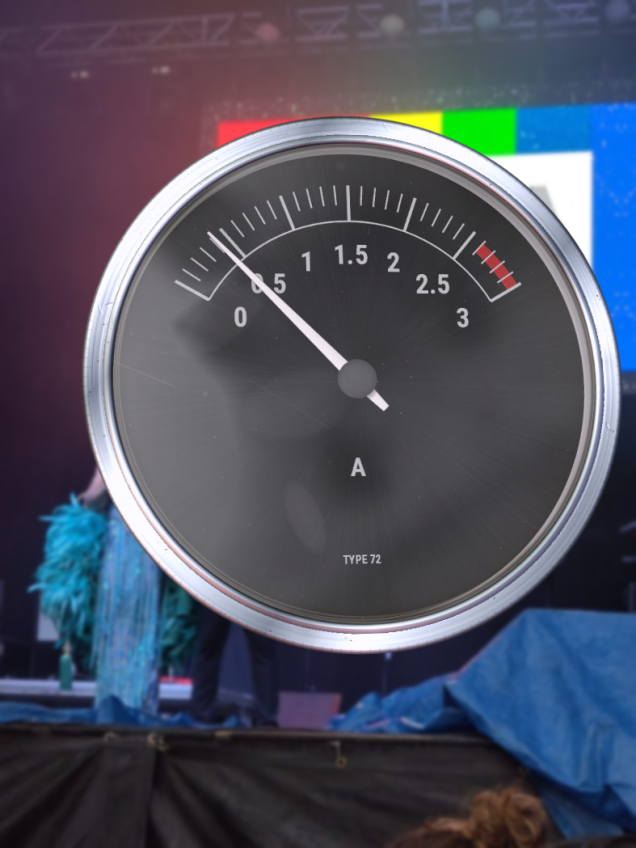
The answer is 0.4 A
